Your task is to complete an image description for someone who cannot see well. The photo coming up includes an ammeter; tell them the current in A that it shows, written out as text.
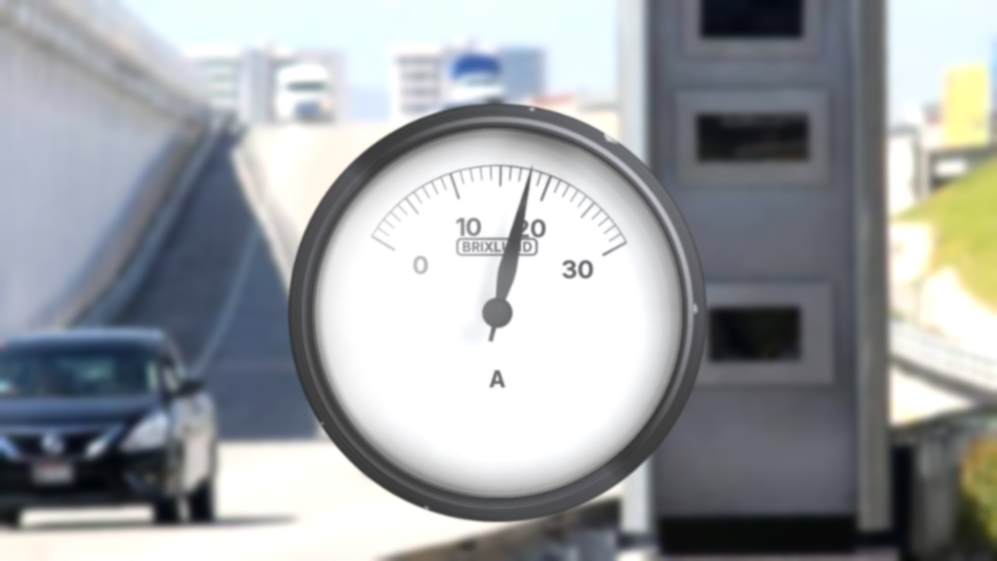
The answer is 18 A
